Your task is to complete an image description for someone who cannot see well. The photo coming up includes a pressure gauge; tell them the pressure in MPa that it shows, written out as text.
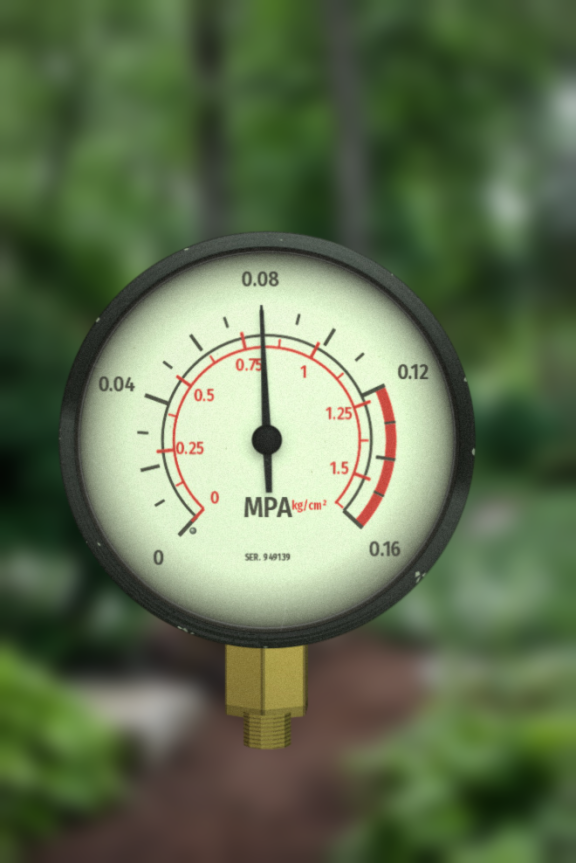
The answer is 0.08 MPa
